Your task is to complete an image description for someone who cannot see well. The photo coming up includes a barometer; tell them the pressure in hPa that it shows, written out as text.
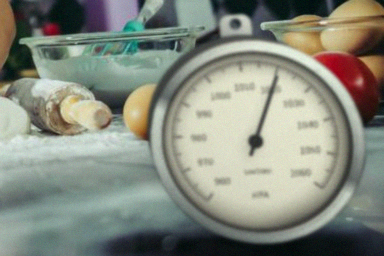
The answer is 1020 hPa
